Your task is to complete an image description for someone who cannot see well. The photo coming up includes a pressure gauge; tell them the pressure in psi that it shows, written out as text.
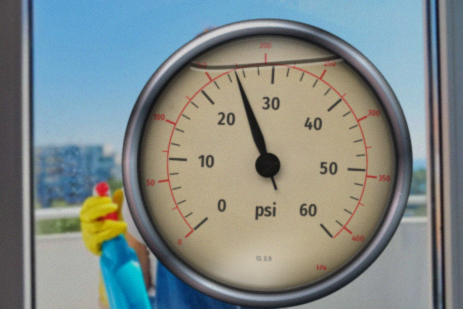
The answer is 25 psi
